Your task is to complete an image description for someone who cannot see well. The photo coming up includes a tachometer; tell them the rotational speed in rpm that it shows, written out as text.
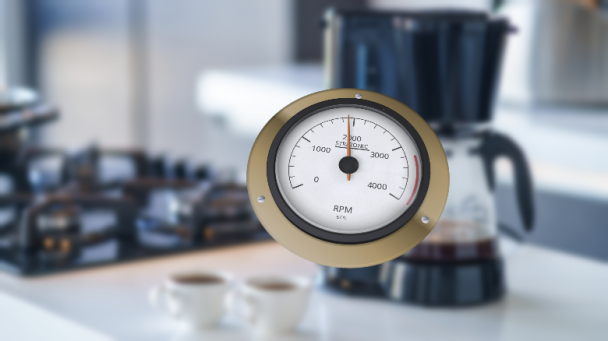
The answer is 1900 rpm
